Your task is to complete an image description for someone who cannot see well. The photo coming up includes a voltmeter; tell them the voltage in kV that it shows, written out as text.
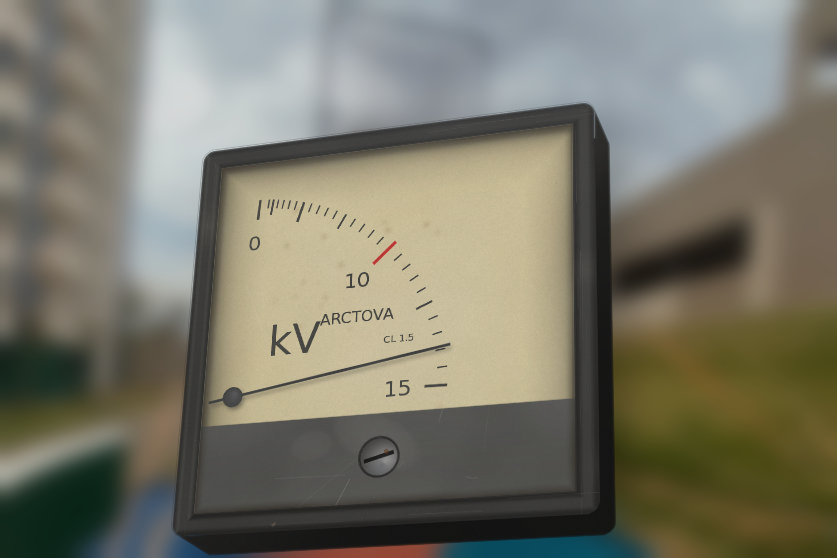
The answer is 14 kV
